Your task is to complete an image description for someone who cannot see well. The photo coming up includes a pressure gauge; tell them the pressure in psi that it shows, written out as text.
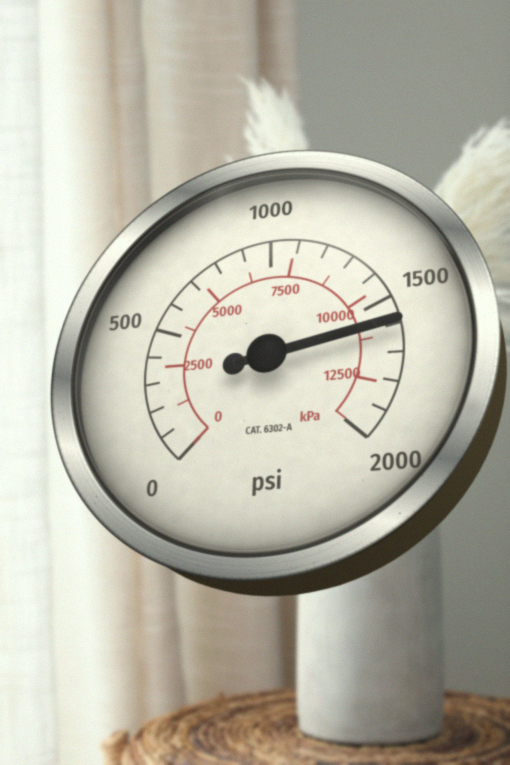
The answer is 1600 psi
